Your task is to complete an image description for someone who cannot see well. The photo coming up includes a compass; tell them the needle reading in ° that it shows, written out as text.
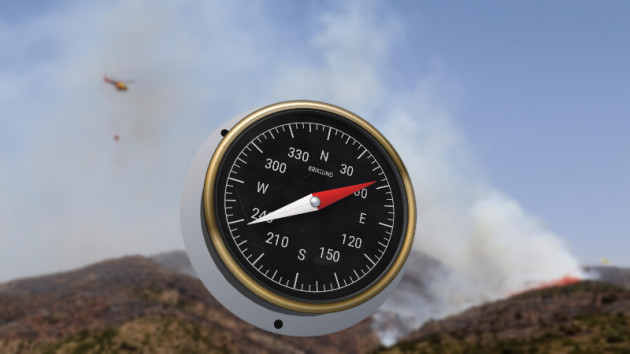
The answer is 55 °
